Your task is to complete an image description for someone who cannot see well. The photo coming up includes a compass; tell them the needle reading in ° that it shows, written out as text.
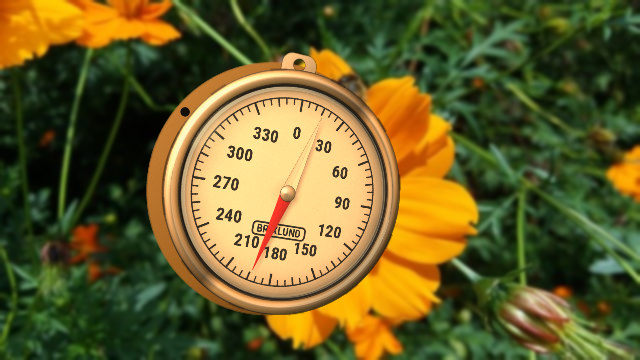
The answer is 195 °
